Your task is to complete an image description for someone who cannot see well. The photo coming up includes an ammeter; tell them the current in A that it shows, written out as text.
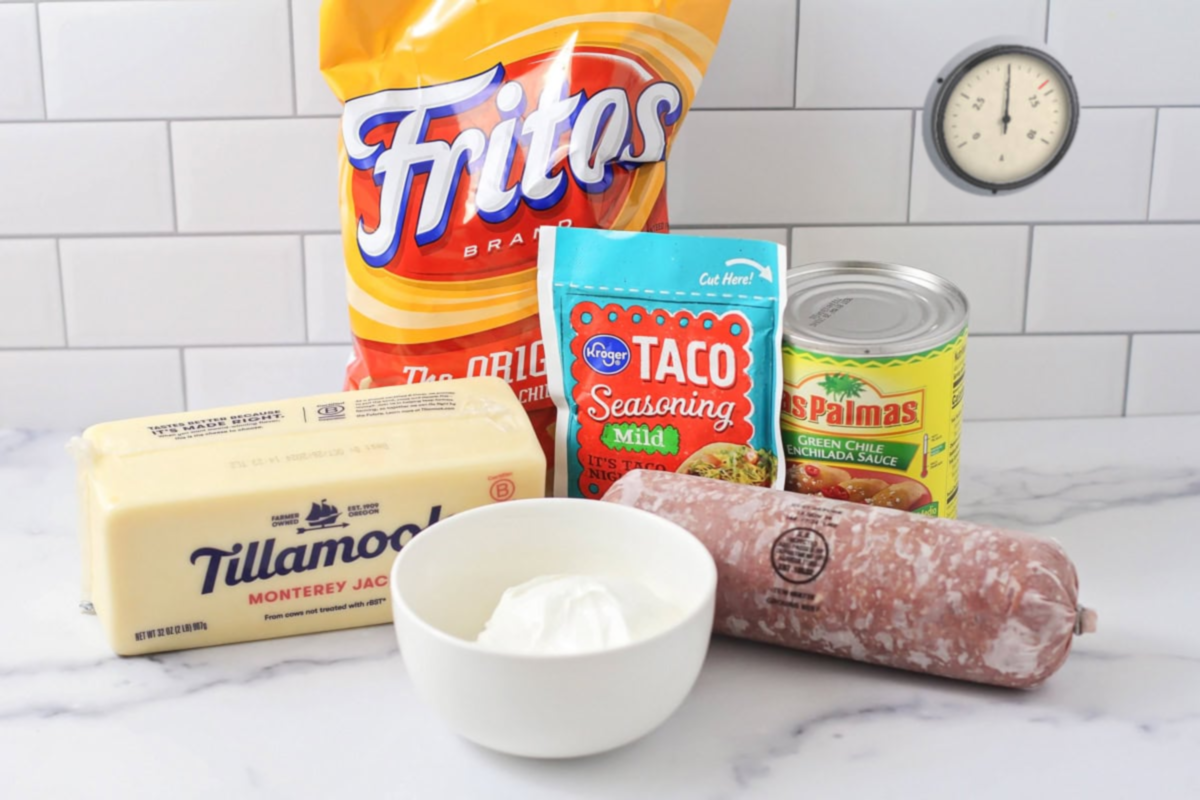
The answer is 5 A
